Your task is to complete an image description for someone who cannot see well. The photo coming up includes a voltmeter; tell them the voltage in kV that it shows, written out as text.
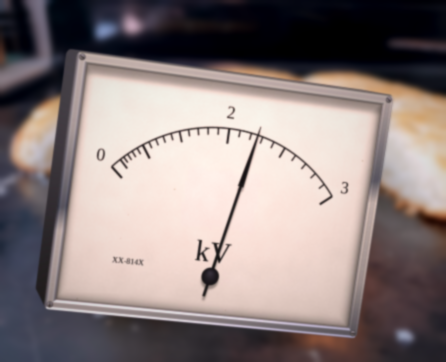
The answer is 2.25 kV
